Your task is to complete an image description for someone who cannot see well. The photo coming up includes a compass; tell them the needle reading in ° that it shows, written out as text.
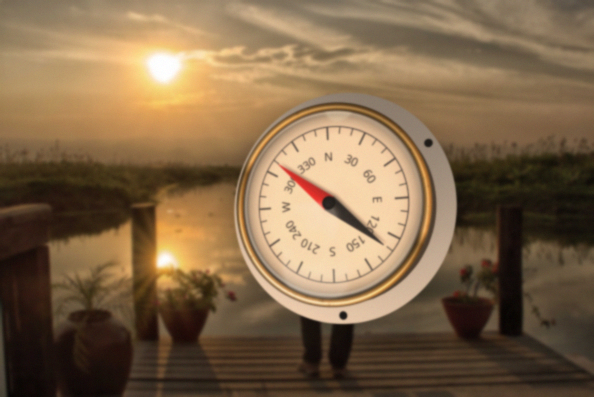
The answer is 310 °
